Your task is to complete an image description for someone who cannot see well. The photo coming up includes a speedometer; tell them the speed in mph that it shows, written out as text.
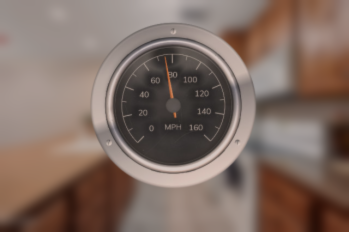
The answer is 75 mph
